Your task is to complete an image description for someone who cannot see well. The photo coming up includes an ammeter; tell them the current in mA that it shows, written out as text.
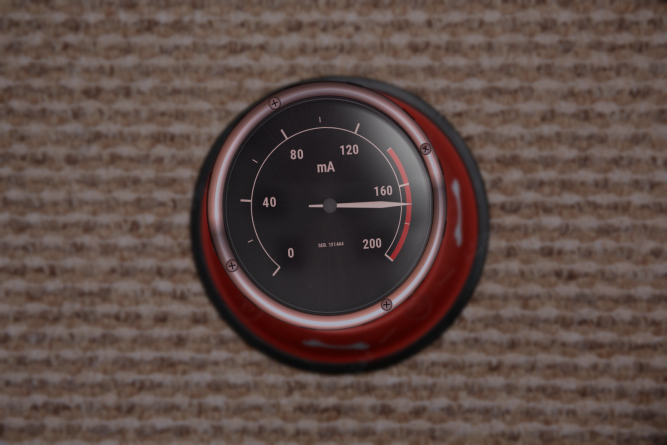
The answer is 170 mA
